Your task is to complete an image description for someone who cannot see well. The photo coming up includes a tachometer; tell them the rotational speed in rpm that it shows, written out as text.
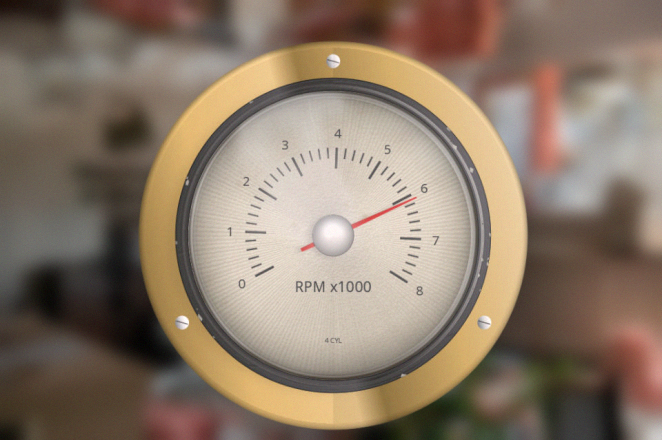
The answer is 6100 rpm
